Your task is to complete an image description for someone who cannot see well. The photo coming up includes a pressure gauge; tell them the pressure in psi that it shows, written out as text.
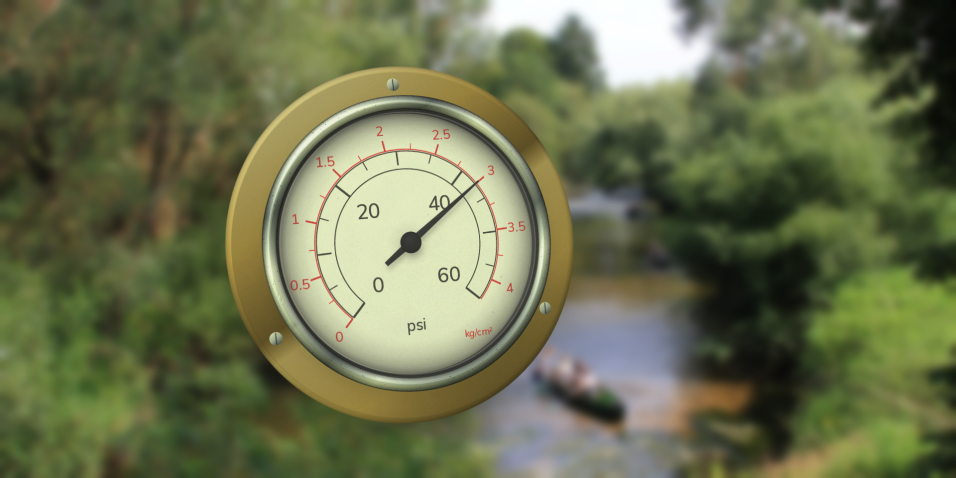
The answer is 42.5 psi
